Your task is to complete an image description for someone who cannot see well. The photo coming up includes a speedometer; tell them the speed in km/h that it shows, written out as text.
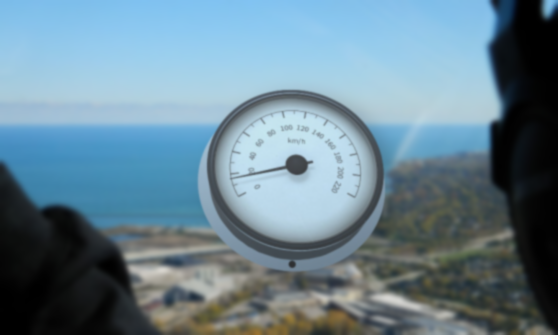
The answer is 15 km/h
